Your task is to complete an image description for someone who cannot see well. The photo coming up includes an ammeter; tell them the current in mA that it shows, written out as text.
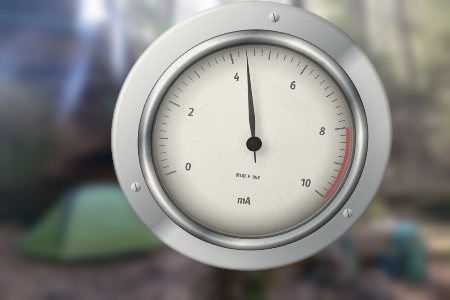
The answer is 4.4 mA
